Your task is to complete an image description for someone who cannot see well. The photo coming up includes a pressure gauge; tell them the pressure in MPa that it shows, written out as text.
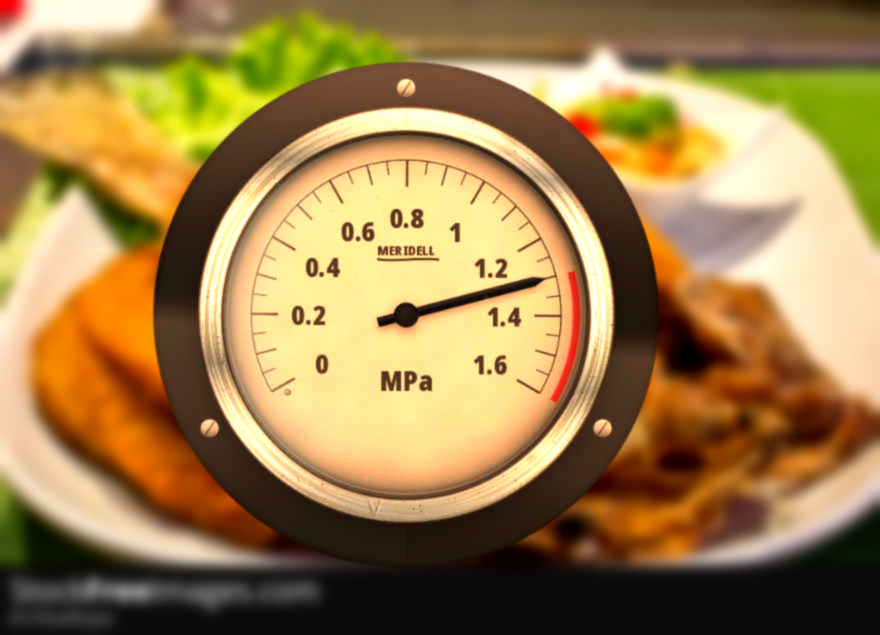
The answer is 1.3 MPa
